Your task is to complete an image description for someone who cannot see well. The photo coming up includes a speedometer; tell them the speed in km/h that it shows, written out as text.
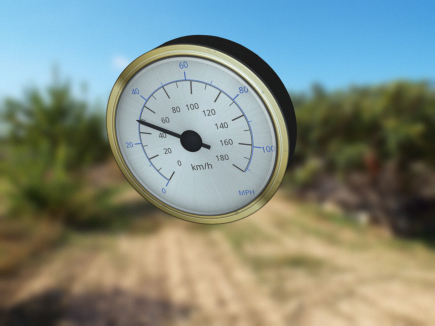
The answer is 50 km/h
